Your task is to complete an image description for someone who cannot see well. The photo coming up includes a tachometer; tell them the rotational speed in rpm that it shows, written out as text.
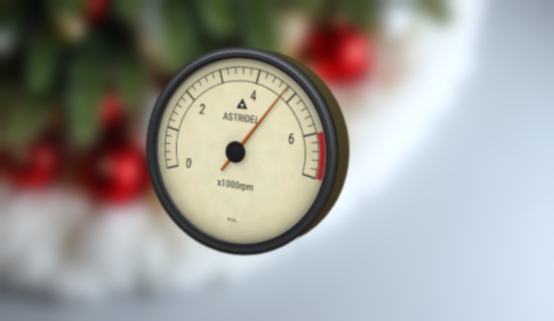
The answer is 4800 rpm
